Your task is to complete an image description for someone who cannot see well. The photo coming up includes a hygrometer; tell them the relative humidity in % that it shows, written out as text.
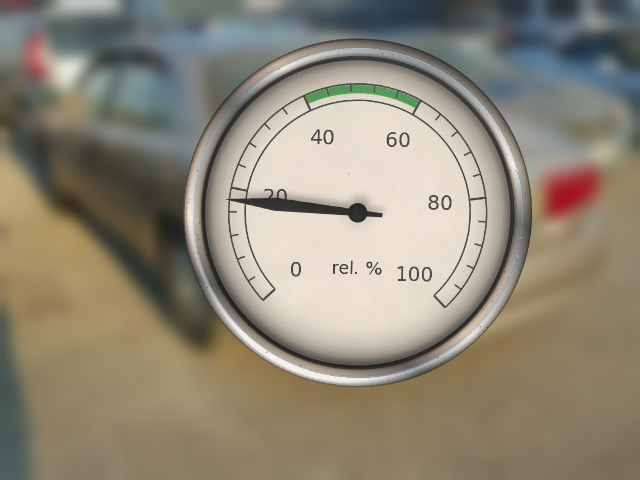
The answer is 18 %
